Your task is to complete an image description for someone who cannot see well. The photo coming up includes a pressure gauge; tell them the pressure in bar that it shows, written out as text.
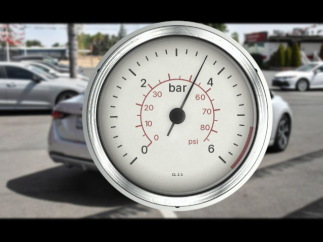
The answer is 3.6 bar
